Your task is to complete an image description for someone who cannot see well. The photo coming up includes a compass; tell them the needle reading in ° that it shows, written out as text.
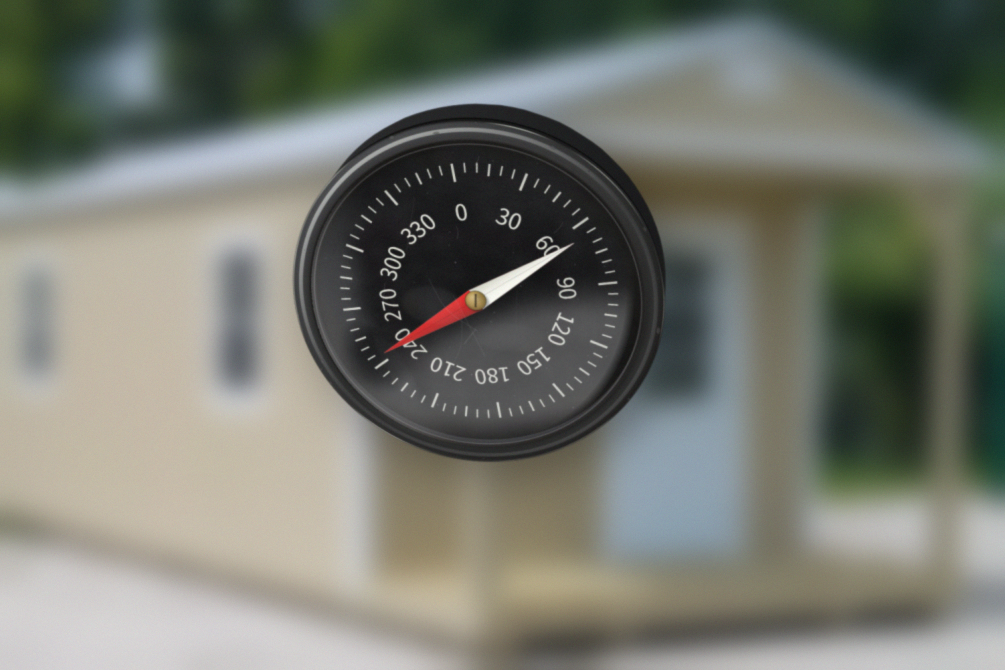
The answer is 245 °
